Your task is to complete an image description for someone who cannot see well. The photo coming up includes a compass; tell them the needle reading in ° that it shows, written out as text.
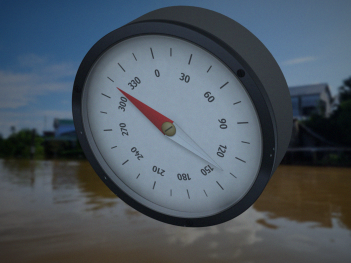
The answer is 315 °
